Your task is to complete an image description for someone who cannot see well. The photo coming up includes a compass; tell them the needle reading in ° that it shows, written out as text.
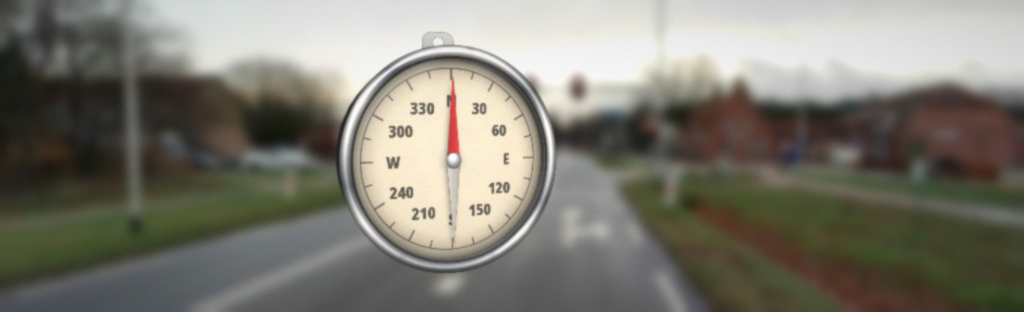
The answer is 0 °
